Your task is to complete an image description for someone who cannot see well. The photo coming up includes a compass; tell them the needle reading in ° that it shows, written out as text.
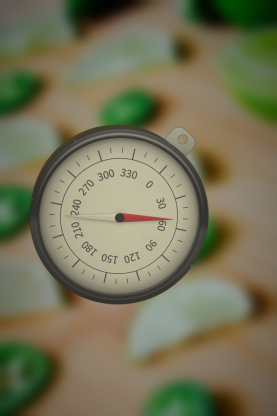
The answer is 50 °
